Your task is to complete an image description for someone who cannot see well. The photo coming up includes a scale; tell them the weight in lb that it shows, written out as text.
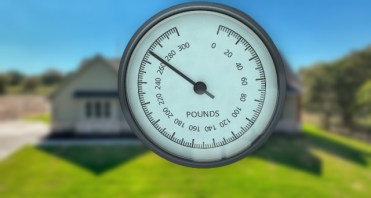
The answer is 270 lb
